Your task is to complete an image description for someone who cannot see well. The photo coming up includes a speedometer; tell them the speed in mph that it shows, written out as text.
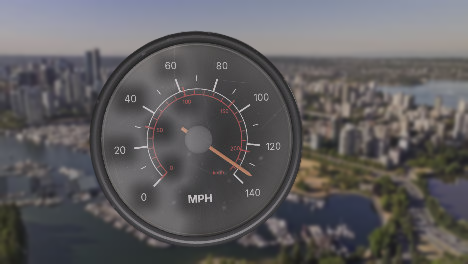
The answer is 135 mph
